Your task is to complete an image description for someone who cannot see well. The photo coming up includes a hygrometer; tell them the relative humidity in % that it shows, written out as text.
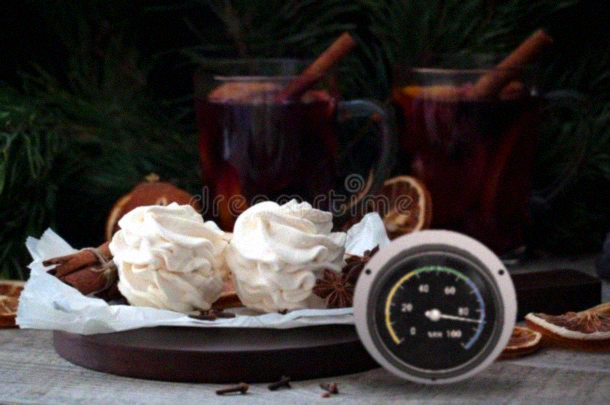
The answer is 85 %
